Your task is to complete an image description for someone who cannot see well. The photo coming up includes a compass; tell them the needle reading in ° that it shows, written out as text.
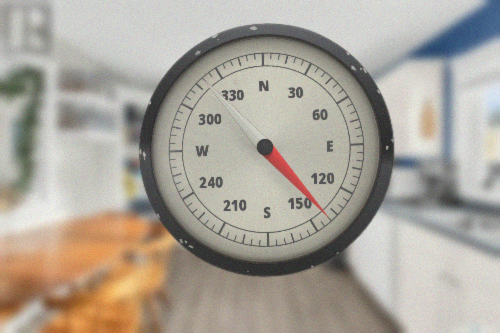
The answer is 140 °
